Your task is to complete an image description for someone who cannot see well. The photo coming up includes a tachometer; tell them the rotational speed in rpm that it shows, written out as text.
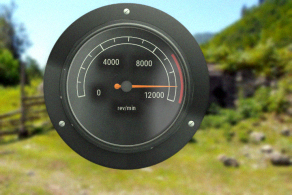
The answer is 11000 rpm
